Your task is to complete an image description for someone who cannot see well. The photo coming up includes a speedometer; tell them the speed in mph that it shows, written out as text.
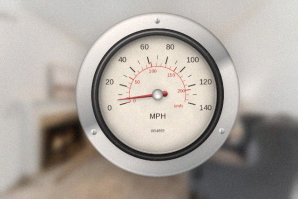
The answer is 5 mph
